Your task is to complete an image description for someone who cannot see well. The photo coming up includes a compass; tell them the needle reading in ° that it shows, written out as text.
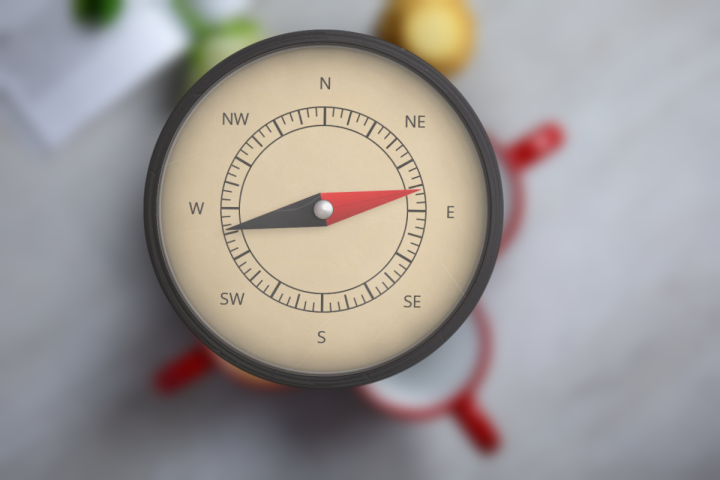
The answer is 77.5 °
